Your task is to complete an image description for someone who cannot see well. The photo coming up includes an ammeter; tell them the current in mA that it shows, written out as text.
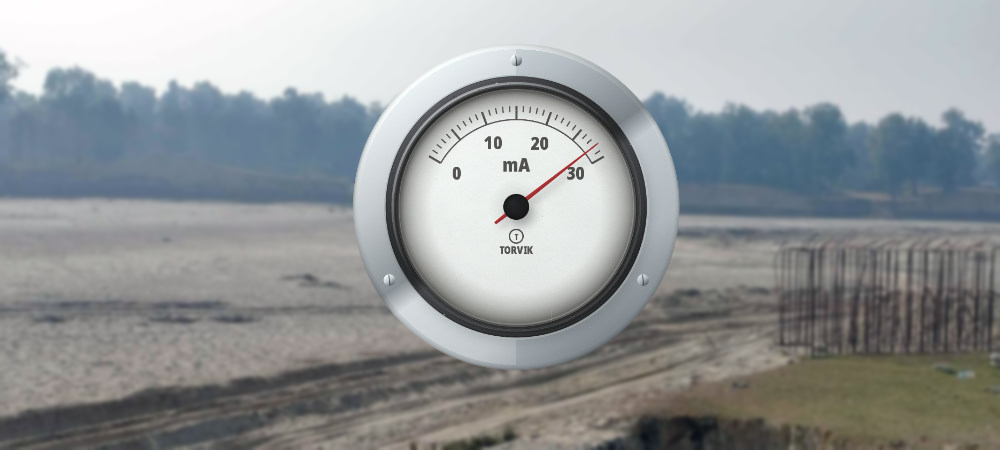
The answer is 28 mA
